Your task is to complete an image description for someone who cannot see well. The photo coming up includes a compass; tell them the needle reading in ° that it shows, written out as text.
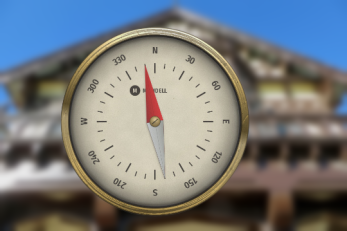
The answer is 350 °
